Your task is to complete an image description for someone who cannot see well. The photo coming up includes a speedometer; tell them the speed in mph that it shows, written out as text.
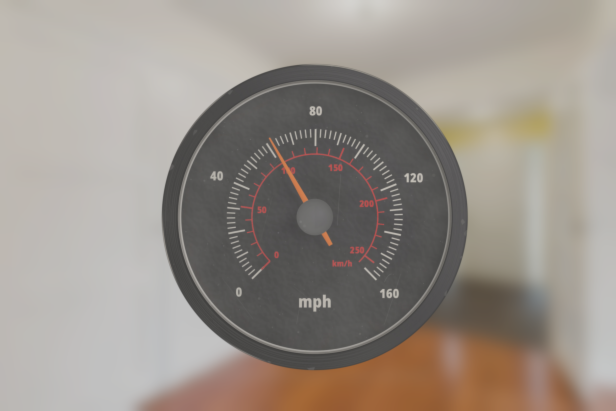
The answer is 62 mph
